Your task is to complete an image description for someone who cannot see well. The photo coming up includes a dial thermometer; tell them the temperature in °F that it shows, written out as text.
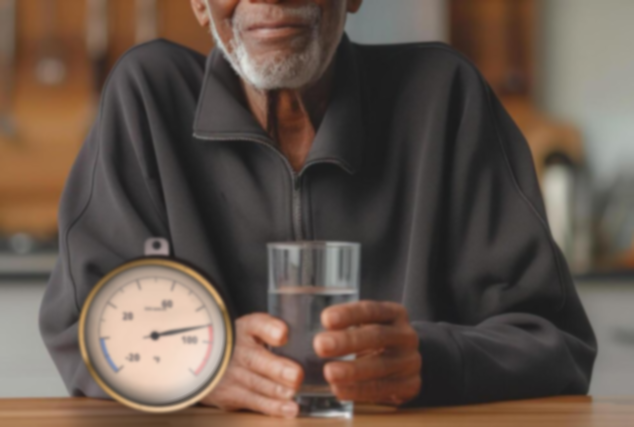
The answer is 90 °F
